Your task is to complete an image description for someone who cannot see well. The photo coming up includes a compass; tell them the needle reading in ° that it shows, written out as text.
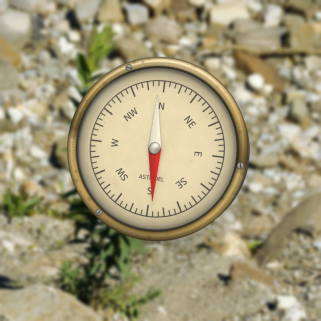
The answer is 175 °
